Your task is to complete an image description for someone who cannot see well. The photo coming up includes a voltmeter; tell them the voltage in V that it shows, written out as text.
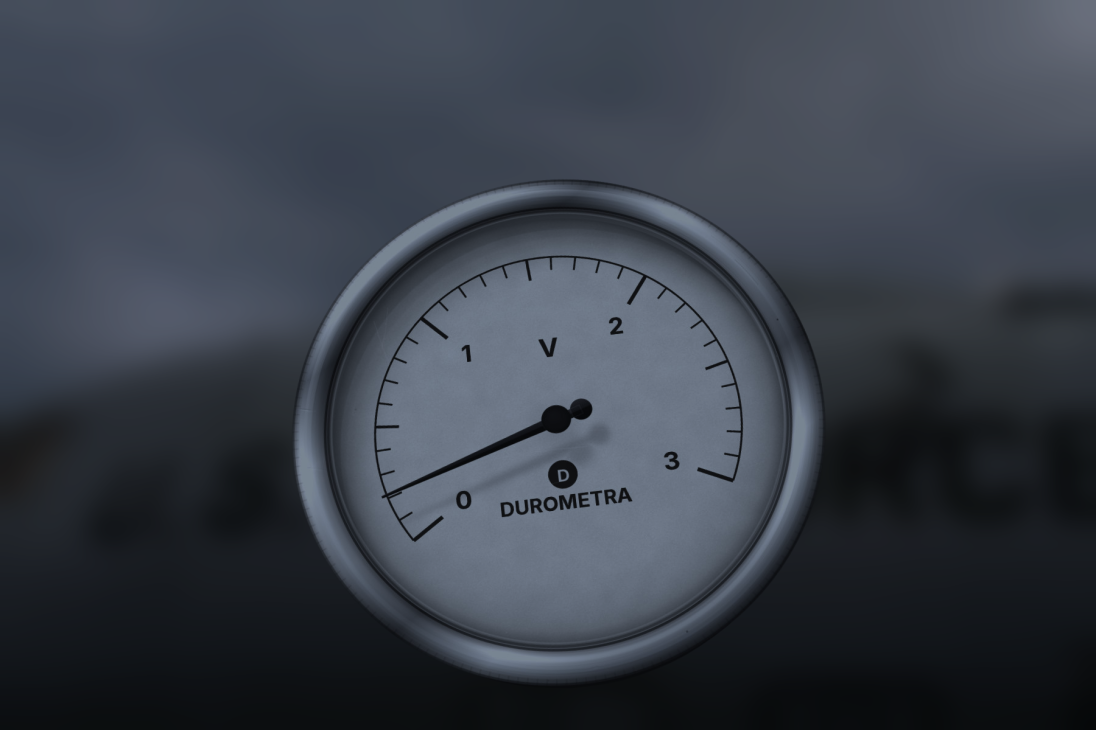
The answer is 0.2 V
